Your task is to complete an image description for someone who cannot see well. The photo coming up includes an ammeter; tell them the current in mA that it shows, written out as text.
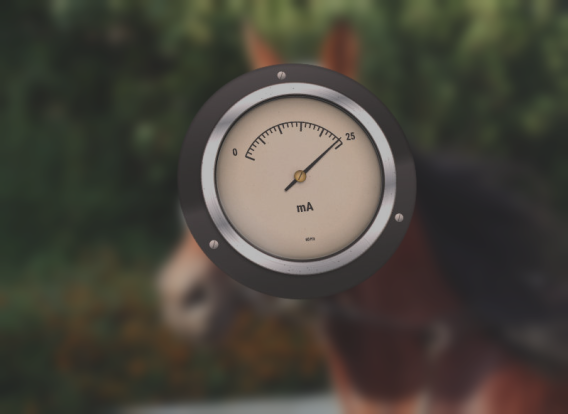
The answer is 24 mA
